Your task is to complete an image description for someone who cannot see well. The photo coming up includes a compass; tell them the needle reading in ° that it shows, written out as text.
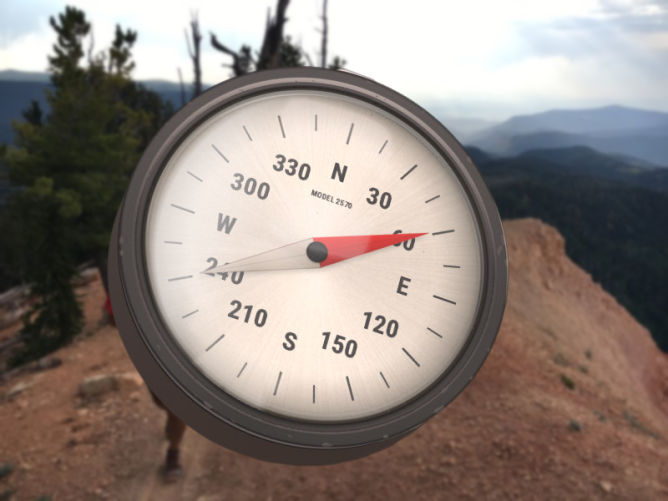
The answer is 60 °
